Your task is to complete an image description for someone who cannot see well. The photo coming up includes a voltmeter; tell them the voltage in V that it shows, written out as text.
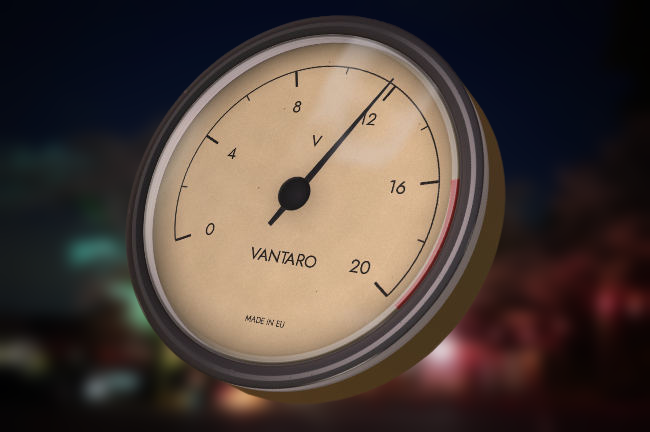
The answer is 12 V
